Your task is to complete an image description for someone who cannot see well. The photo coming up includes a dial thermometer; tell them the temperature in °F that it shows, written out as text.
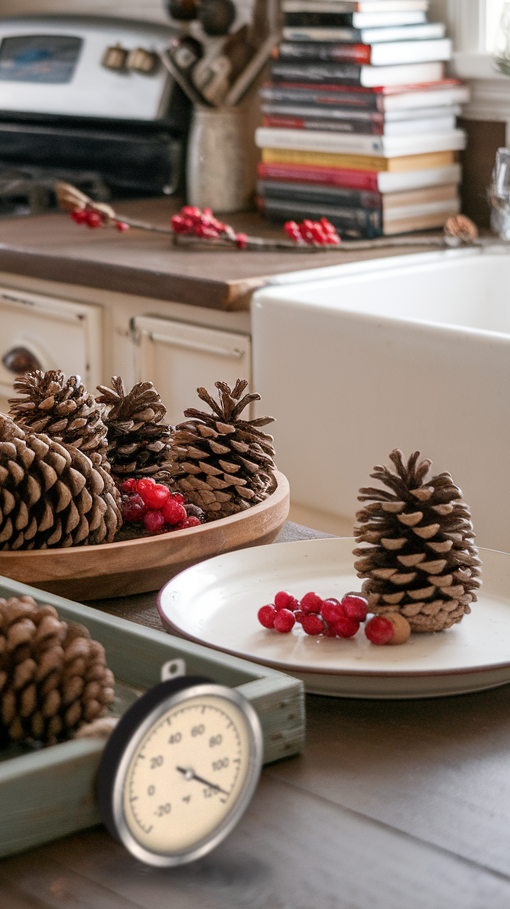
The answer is 116 °F
